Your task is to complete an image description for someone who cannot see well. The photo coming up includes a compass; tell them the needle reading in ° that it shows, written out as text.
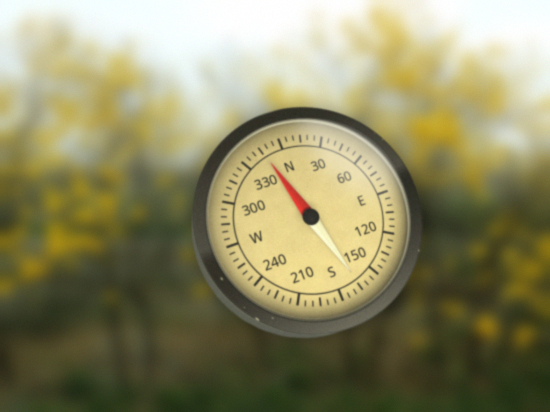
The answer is 345 °
